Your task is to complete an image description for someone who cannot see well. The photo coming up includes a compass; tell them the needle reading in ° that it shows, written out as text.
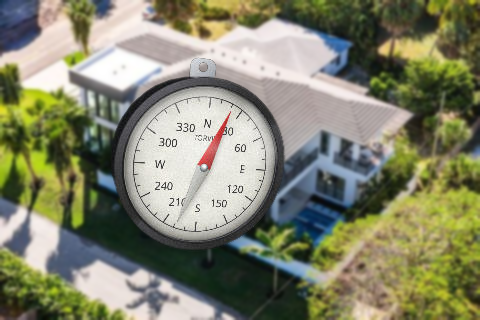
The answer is 20 °
